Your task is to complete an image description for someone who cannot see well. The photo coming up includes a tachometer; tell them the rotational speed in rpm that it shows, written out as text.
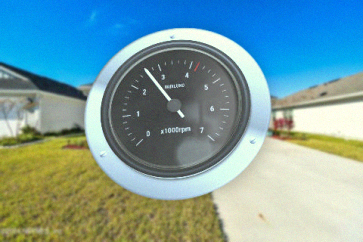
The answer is 2600 rpm
